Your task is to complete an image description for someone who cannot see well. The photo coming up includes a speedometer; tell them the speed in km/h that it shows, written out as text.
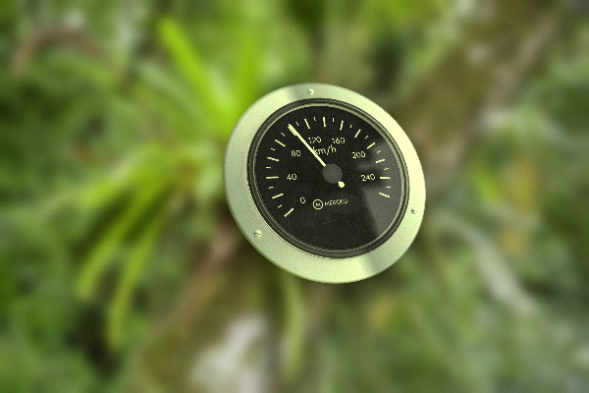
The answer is 100 km/h
